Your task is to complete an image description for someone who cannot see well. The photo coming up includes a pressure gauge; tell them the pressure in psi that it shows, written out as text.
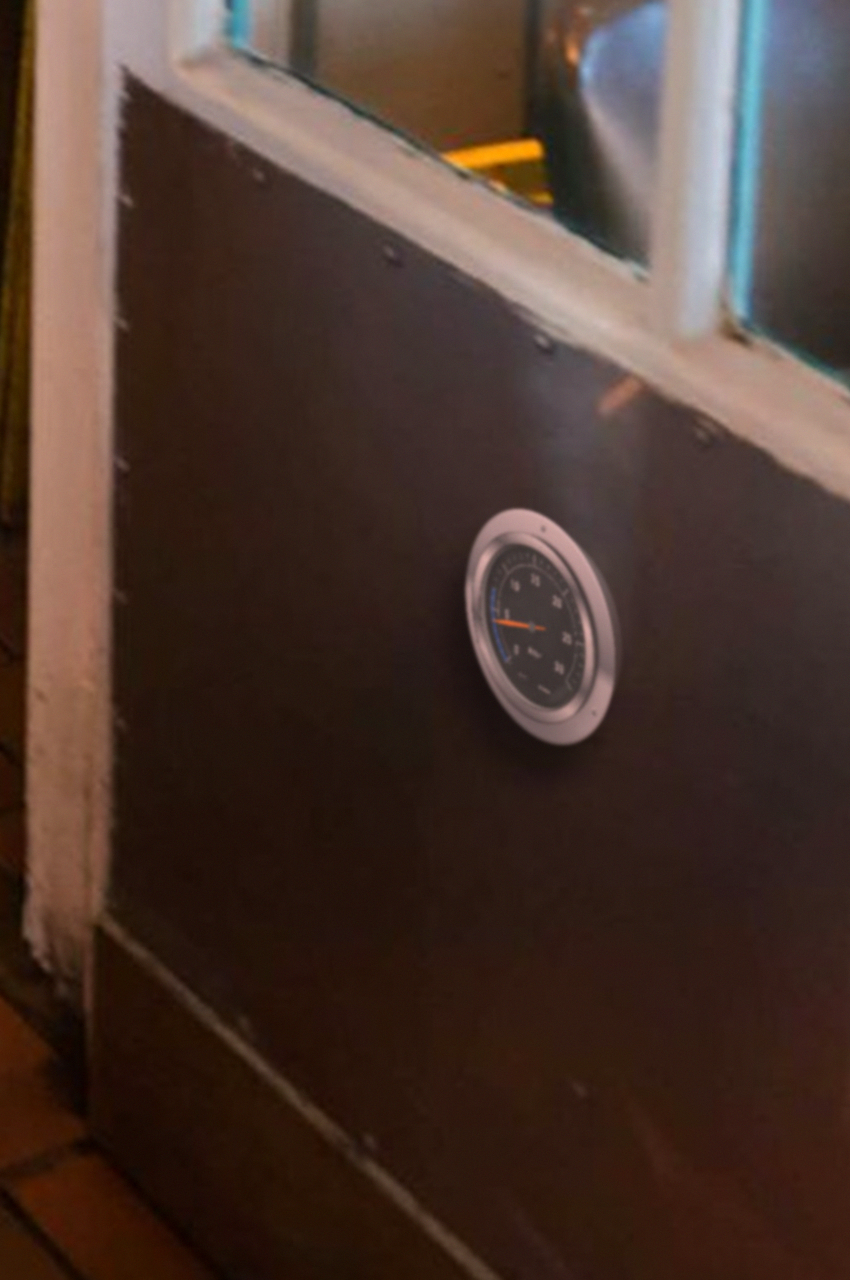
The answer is 4 psi
